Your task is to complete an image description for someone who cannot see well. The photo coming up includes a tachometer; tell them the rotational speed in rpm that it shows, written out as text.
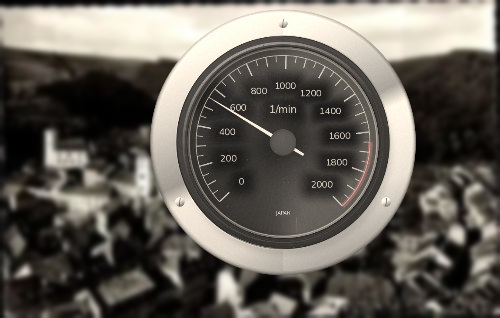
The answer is 550 rpm
